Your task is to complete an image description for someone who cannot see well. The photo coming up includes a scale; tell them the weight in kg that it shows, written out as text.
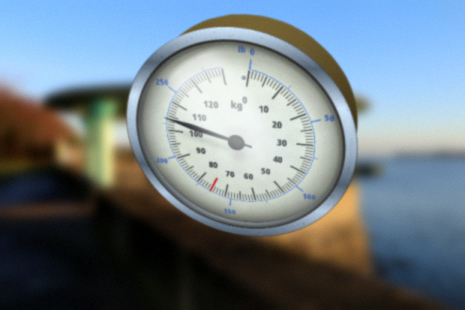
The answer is 105 kg
